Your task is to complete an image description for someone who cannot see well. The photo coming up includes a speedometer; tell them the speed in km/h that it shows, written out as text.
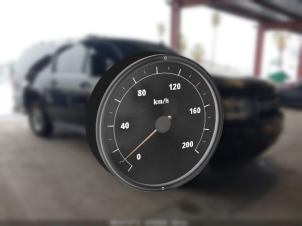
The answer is 10 km/h
